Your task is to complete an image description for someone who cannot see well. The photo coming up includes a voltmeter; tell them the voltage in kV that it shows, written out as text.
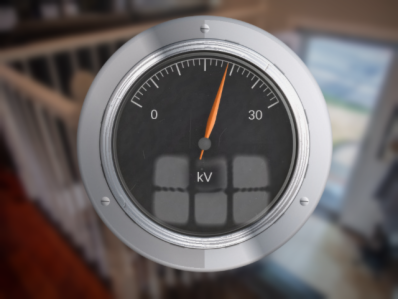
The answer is 19 kV
